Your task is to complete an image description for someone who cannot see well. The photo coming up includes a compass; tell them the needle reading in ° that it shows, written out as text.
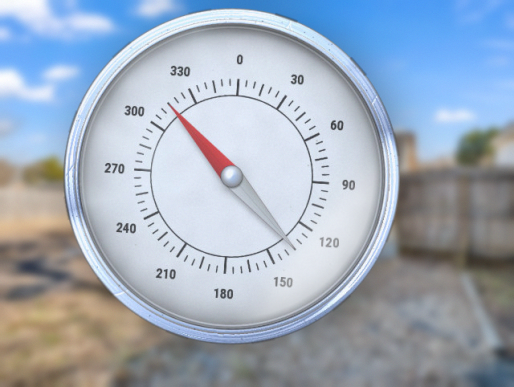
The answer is 315 °
